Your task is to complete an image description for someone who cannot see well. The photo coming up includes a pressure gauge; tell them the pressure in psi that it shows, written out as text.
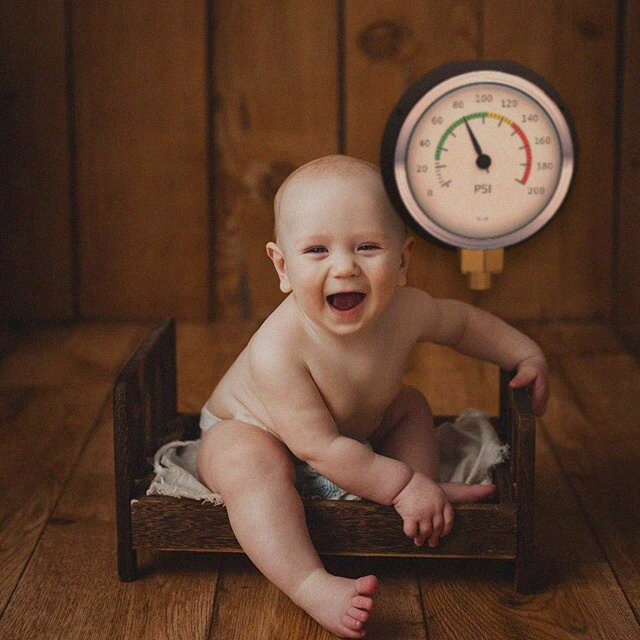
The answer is 80 psi
